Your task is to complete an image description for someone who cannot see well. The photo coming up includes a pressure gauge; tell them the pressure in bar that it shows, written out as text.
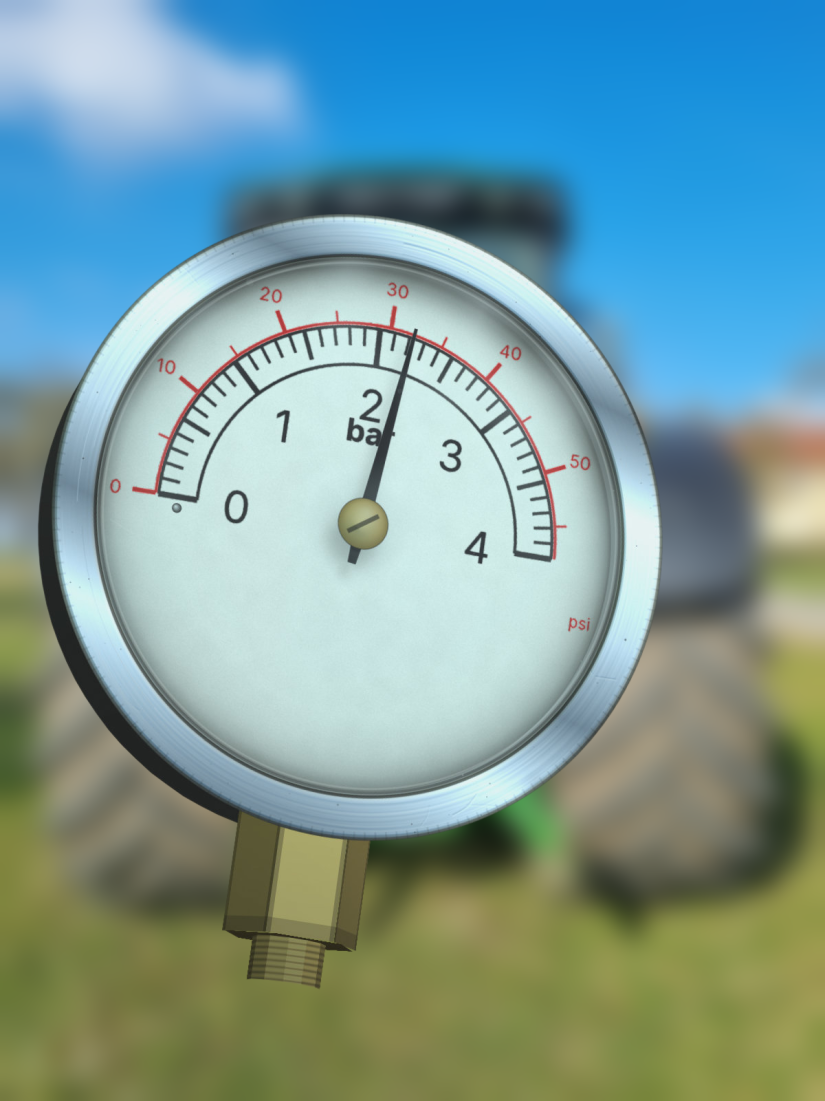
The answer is 2.2 bar
